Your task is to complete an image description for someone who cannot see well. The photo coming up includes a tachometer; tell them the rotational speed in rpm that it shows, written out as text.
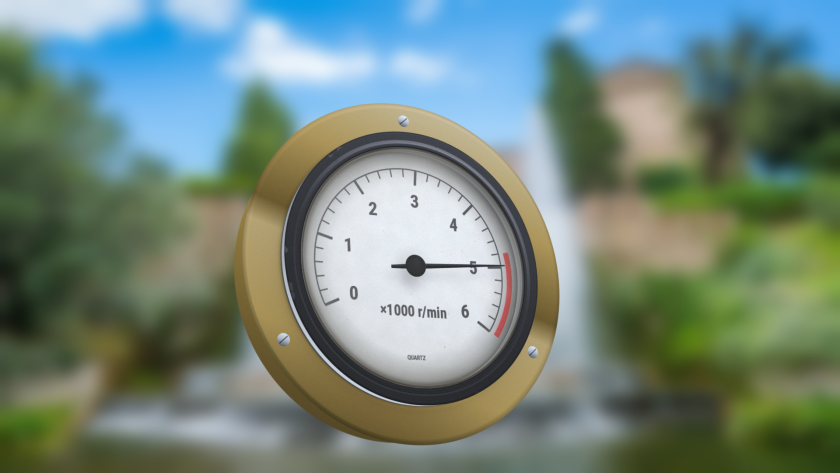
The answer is 5000 rpm
